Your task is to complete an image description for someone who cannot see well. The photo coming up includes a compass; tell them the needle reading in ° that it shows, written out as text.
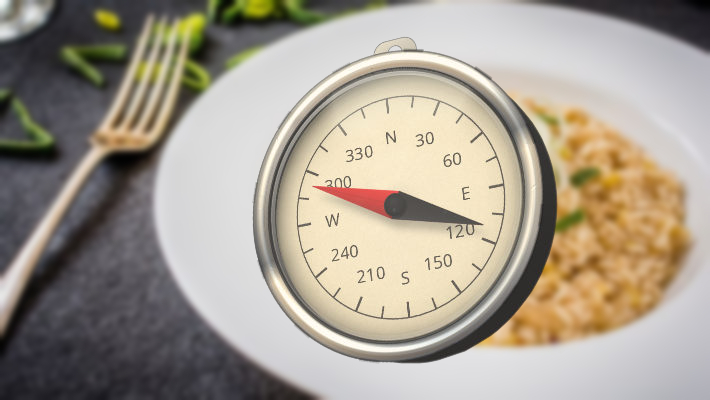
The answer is 292.5 °
